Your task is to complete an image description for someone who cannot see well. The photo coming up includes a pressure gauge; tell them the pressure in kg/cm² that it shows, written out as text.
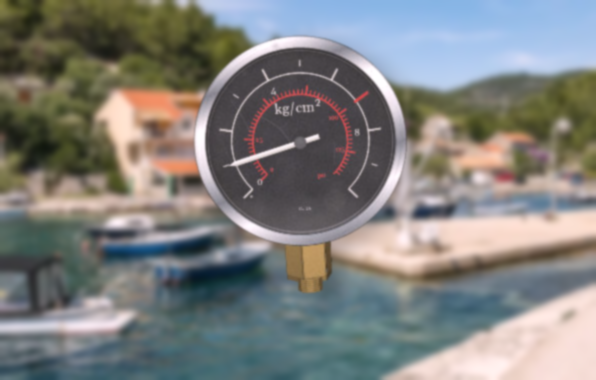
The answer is 1 kg/cm²
